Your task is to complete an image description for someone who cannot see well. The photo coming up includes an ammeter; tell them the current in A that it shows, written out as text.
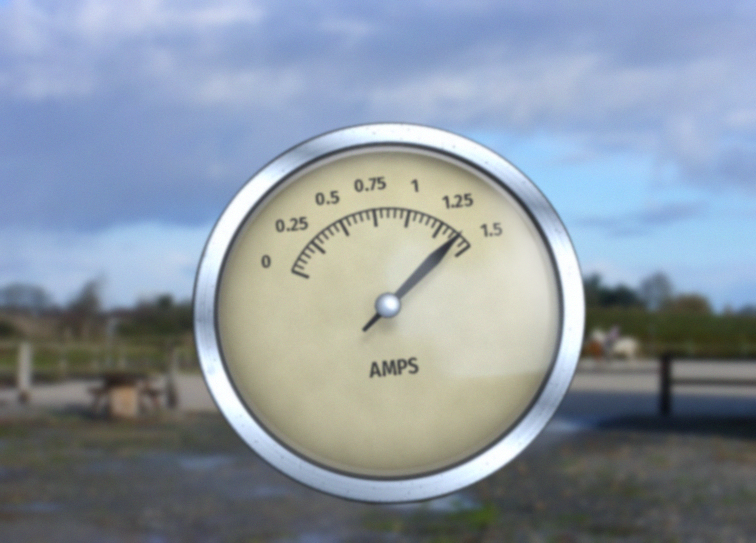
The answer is 1.4 A
